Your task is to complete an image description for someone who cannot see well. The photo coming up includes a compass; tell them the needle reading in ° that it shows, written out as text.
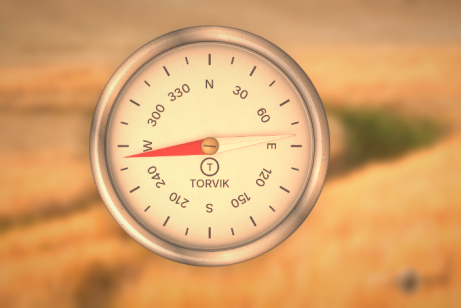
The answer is 262.5 °
